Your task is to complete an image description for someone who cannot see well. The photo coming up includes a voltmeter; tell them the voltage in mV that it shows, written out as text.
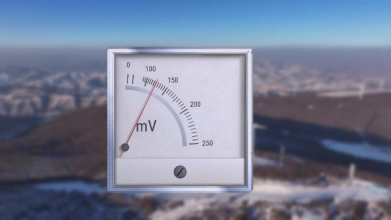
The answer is 125 mV
